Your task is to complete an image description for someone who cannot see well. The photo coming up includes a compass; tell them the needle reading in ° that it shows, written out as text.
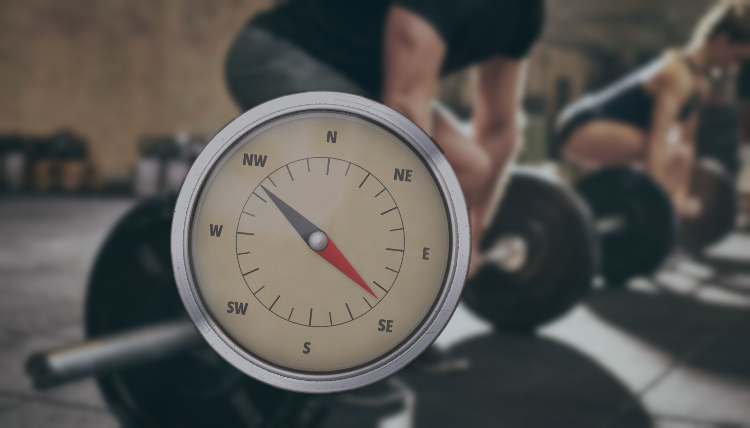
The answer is 127.5 °
